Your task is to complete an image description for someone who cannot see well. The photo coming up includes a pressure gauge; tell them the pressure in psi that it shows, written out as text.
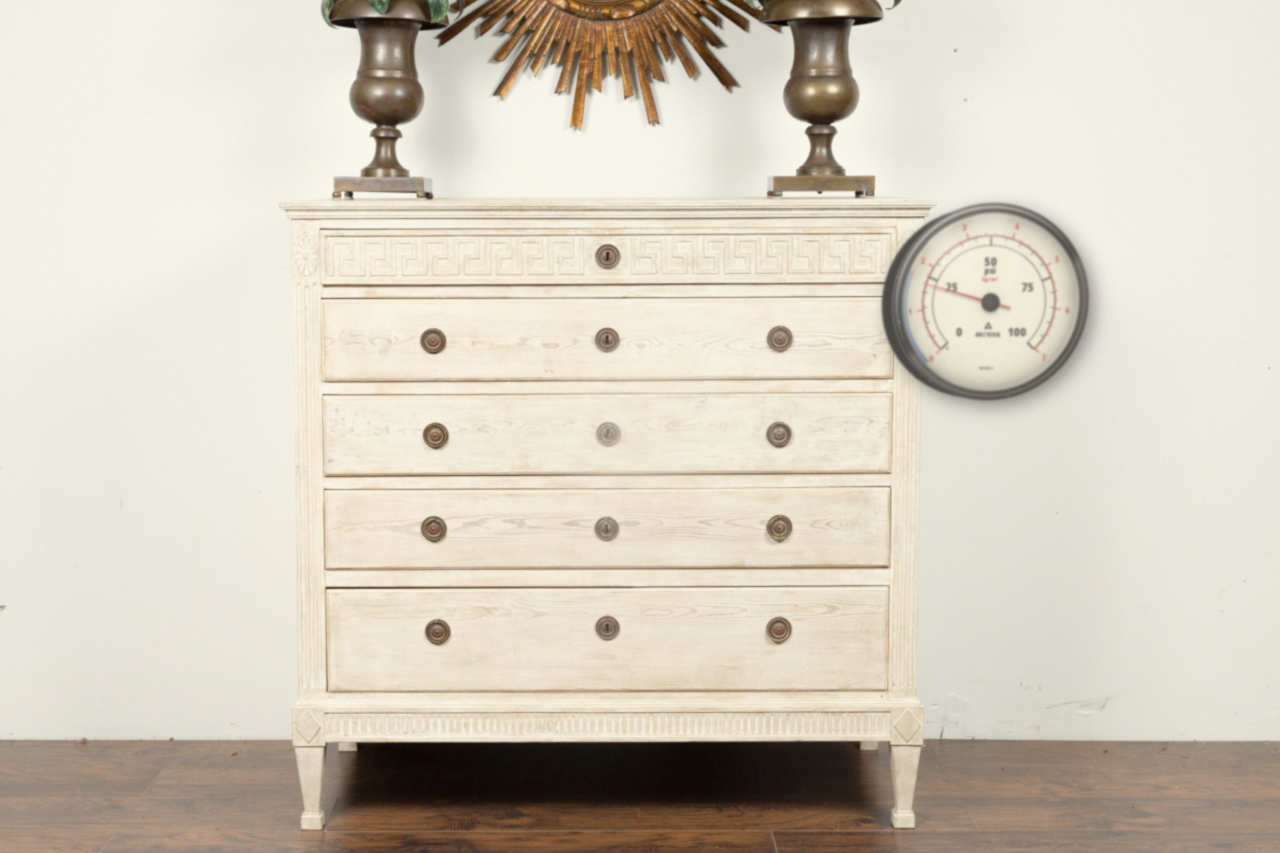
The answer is 22.5 psi
